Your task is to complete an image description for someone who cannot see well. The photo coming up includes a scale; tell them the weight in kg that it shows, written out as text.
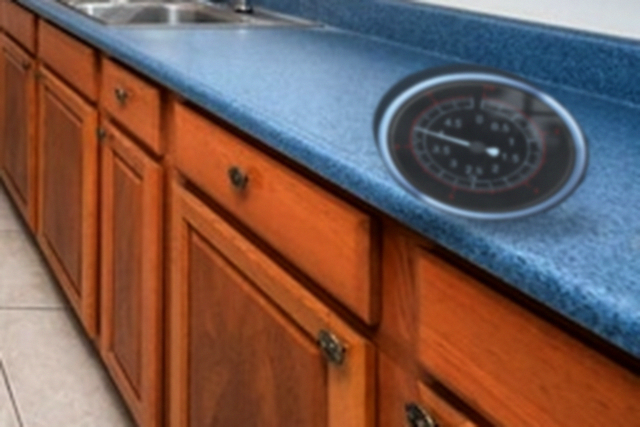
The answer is 4 kg
